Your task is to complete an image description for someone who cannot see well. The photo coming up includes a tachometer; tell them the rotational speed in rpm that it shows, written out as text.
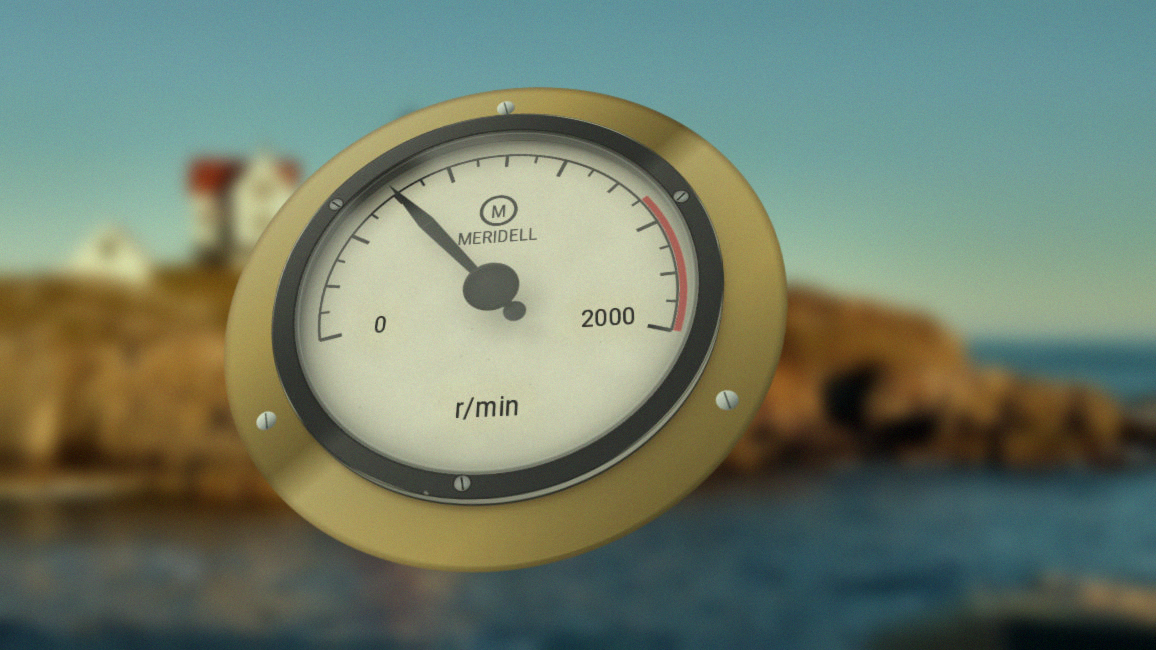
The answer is 600 rpm
